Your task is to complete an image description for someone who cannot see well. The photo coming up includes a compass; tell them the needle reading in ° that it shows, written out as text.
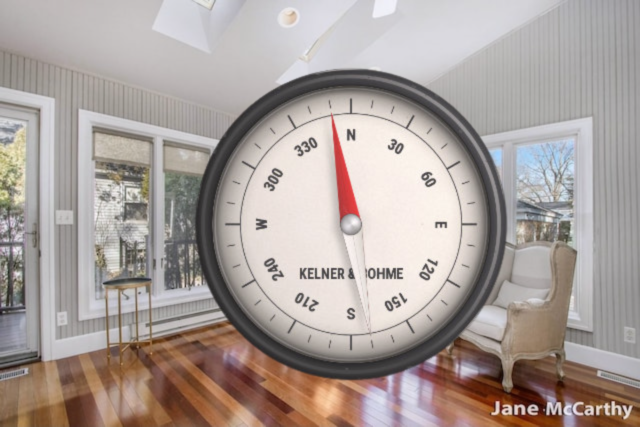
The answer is 350 °
